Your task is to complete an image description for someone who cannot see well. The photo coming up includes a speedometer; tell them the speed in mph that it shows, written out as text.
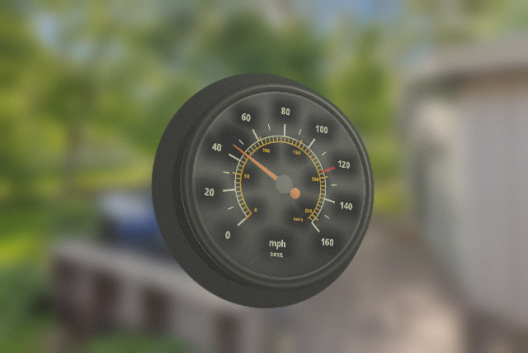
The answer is 45 mph
